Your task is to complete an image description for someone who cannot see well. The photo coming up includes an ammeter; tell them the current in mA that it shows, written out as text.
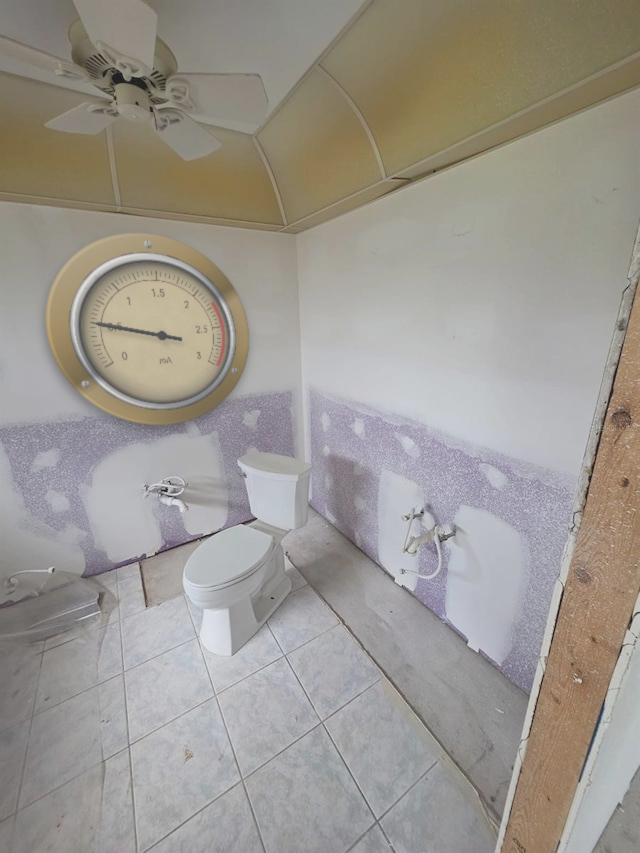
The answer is 0.5 mA
